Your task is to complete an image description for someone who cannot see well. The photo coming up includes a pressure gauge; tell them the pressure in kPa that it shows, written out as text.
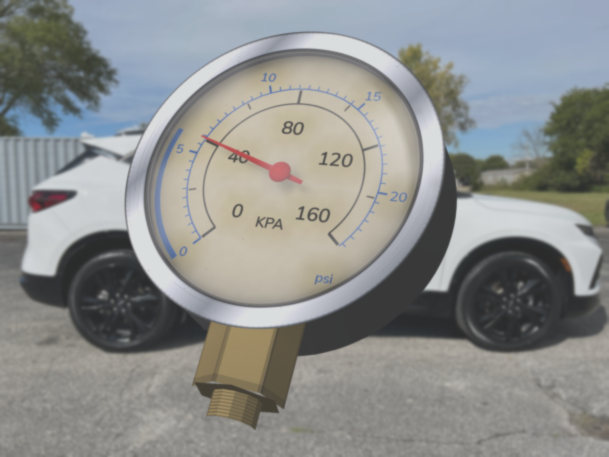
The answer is 40 kPa
